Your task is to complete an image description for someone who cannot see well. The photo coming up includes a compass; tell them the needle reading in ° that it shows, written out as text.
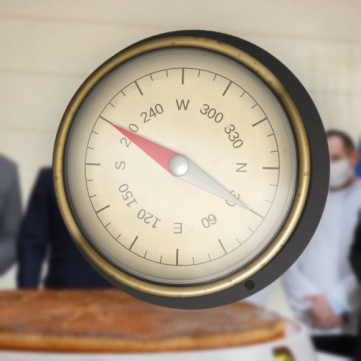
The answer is 210 °
